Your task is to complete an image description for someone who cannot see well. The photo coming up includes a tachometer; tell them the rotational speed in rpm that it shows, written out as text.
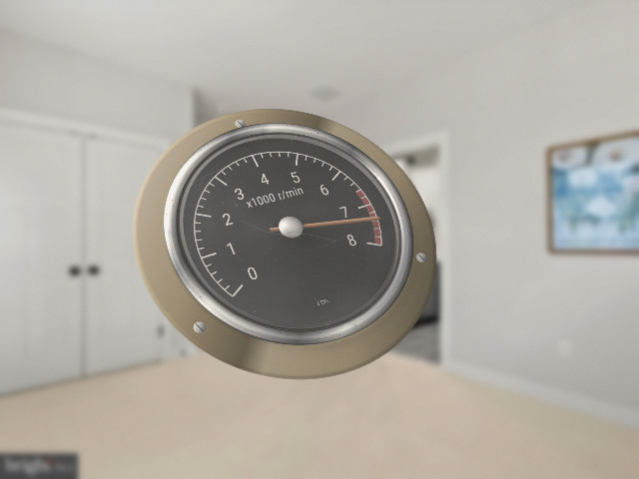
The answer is 7400 rpm
